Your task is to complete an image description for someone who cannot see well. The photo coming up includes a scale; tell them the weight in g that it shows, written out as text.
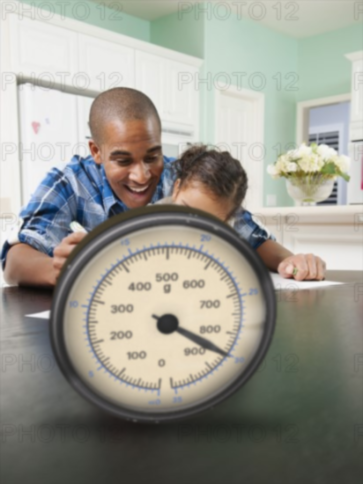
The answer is 850 g
